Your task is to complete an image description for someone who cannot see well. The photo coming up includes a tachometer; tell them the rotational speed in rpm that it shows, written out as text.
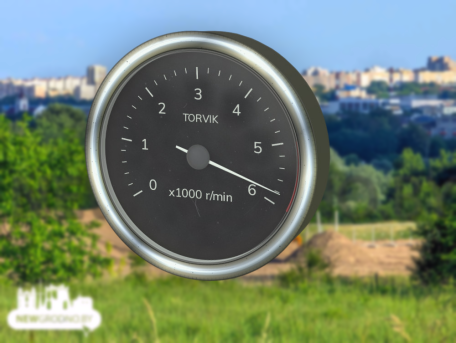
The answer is 5800 rpm
